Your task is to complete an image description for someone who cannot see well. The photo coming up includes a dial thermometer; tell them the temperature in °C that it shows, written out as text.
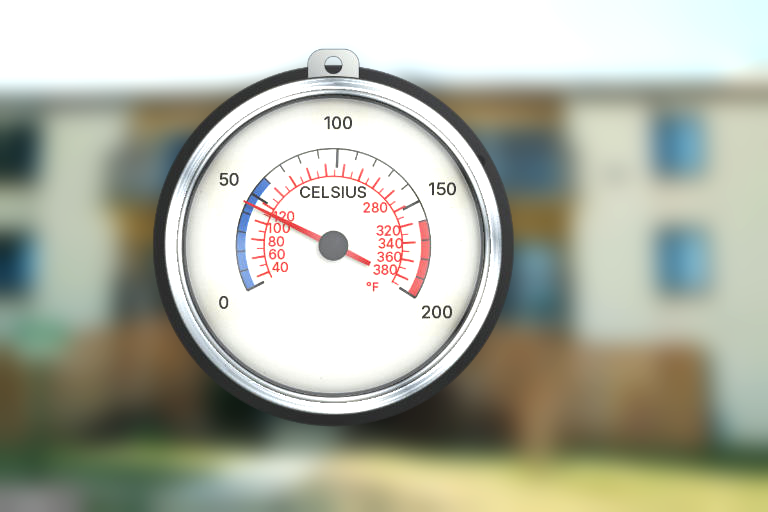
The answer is 45 °C
